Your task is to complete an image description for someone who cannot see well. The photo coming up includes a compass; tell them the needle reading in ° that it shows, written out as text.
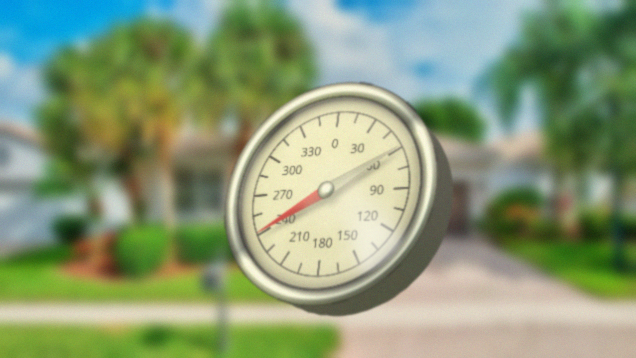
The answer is 240 °
